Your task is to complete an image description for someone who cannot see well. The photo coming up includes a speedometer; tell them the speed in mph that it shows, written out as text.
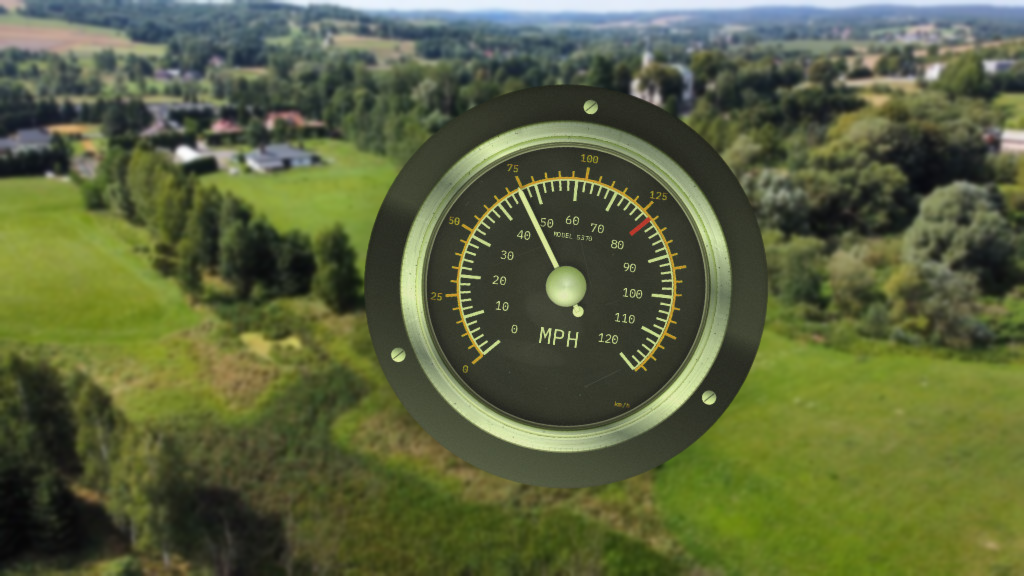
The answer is 46 mph
